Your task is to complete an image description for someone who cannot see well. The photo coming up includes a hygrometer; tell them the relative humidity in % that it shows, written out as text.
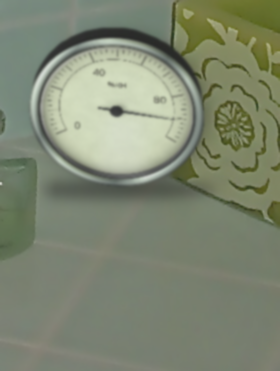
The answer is 90 %
